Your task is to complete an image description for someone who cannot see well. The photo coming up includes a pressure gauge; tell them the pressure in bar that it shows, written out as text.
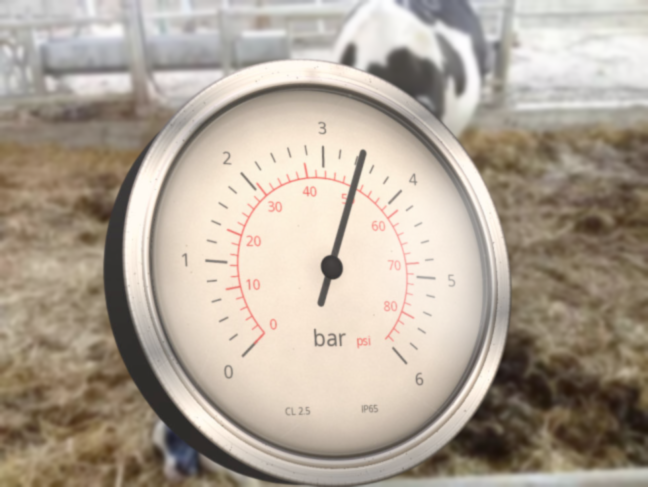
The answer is 3.4 bar
